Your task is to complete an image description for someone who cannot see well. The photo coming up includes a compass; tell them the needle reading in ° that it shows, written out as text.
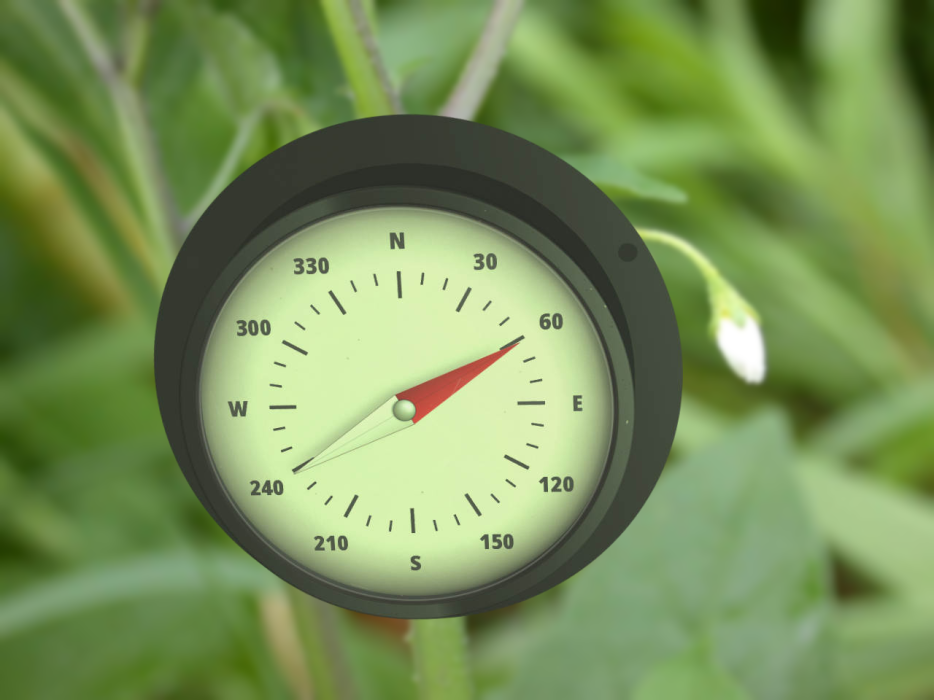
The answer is 60 °
